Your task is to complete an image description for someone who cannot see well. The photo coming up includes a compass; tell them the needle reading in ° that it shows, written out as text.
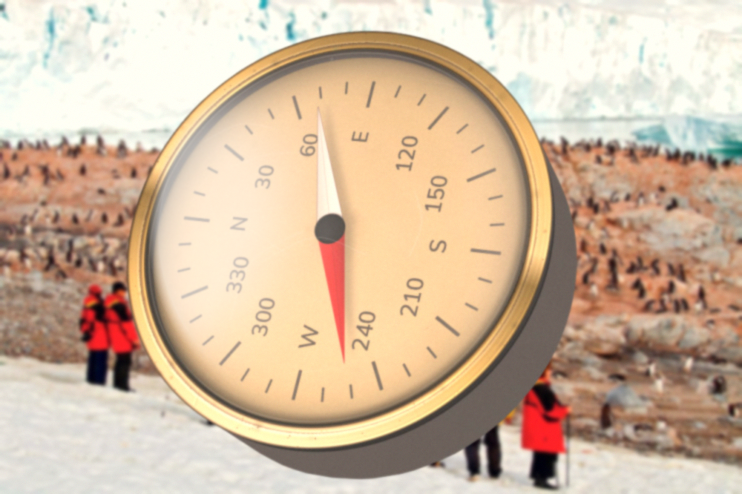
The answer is 250 °
